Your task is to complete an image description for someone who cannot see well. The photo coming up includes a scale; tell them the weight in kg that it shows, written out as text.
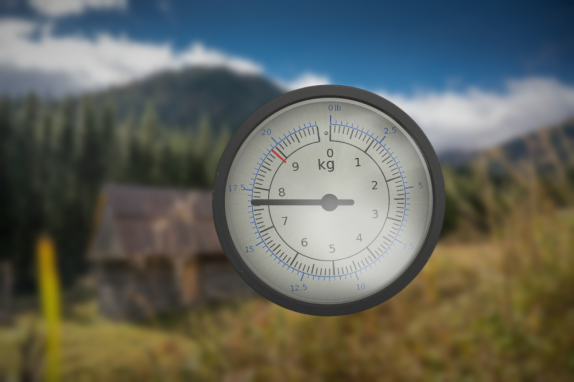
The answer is 7.7 kg
